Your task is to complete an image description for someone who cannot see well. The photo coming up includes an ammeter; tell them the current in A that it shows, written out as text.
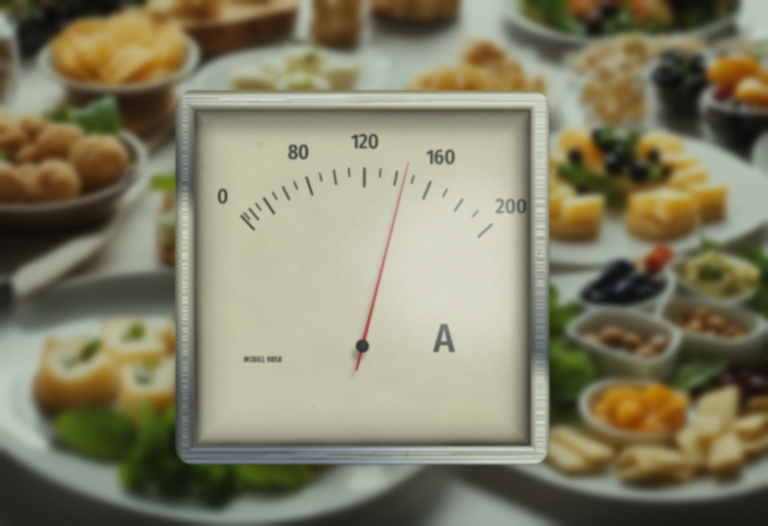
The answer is 145 A
